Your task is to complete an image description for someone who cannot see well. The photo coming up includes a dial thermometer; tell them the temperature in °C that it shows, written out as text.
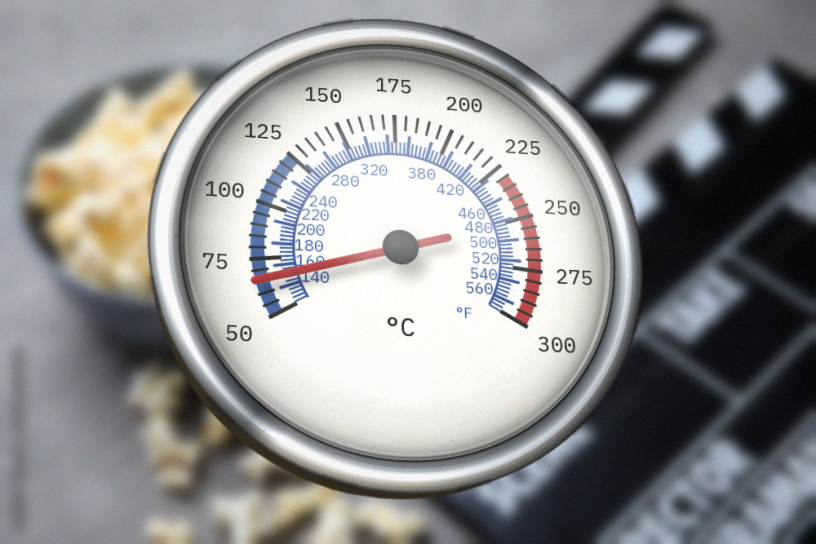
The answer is 65 °C
